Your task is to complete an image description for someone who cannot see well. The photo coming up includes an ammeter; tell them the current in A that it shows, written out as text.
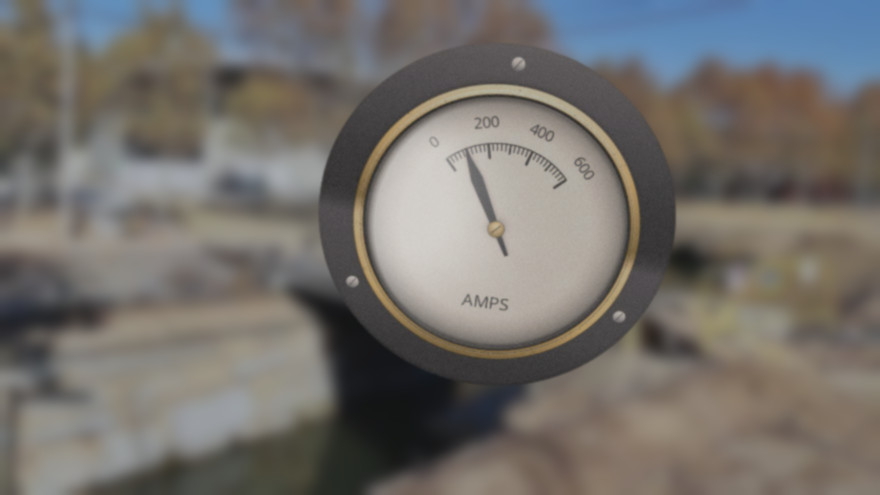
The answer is 100 A
